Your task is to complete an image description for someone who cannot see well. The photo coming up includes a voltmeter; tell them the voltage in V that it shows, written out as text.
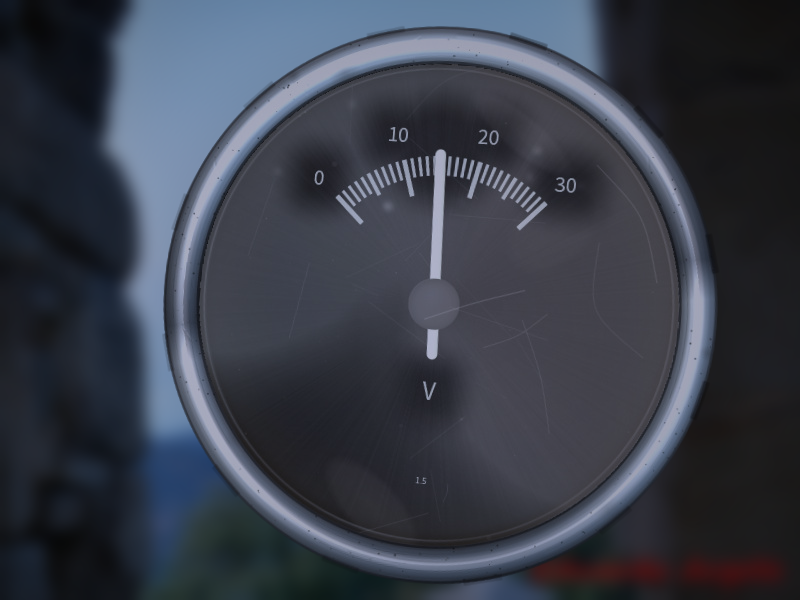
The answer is 15 V
